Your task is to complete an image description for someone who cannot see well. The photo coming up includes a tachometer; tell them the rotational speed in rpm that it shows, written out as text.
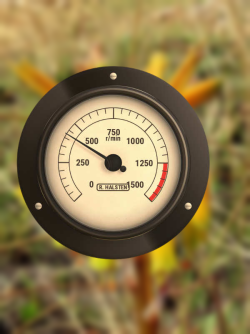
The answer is 425 rpm
